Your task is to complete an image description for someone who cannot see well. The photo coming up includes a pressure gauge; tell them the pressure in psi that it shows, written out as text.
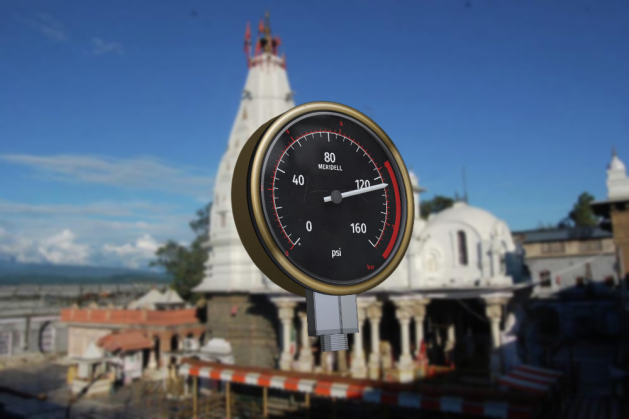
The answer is 125 psi
